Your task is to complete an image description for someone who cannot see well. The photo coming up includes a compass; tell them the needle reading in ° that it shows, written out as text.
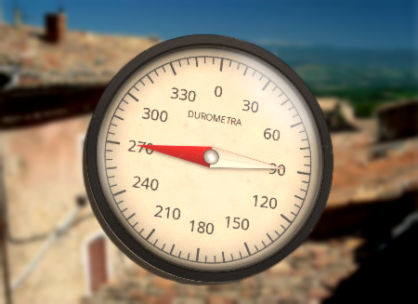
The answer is 270 °
